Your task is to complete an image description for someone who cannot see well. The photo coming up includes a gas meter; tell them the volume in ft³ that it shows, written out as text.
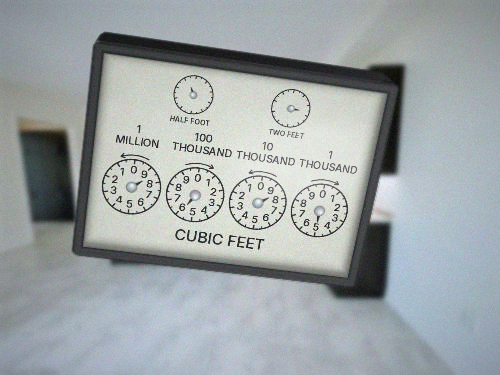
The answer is 858500 ft³
